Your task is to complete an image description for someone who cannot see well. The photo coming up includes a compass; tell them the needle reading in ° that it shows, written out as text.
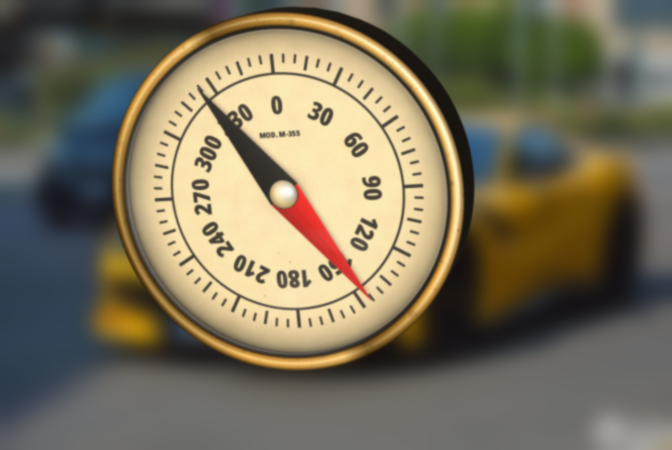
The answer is 145 °
